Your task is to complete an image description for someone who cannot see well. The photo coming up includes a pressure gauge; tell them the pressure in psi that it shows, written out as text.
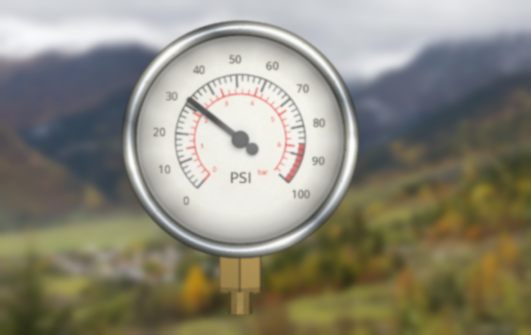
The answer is 32 psi
